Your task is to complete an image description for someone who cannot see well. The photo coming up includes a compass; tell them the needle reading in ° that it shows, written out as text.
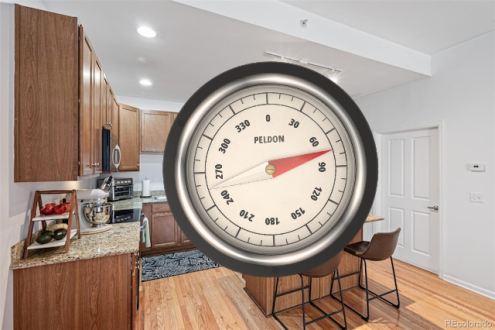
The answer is 75 °
